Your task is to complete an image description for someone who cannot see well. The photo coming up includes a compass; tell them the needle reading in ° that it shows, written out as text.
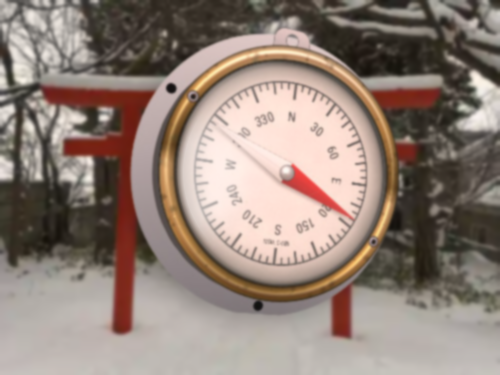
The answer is 115 °
